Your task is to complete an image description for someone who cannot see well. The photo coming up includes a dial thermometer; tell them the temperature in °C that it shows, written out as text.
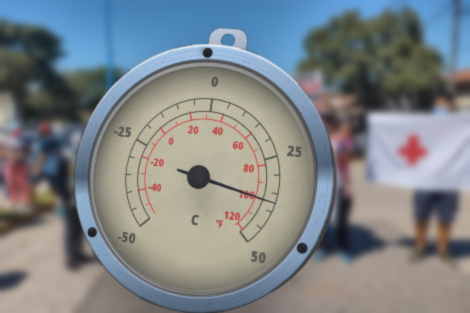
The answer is 37.5 °C
